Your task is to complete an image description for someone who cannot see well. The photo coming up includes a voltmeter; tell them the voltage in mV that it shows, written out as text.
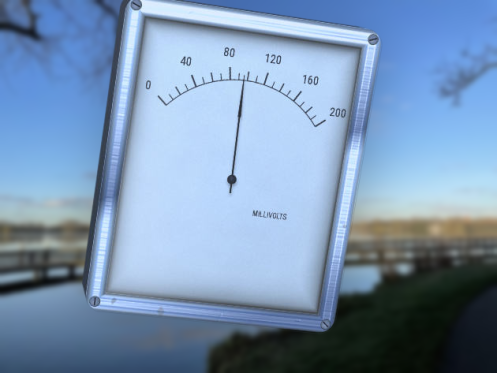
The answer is 95 mV
